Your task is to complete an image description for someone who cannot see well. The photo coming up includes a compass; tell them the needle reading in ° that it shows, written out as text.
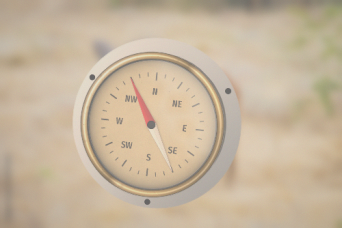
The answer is 330 °
